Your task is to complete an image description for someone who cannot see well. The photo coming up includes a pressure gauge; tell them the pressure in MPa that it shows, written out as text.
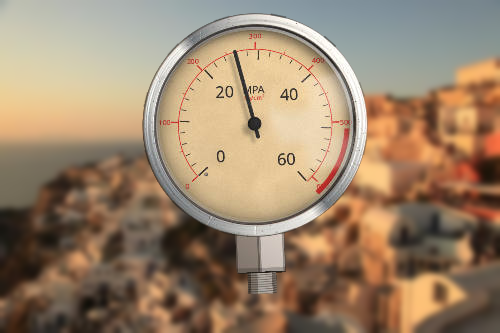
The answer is 26 MPa
